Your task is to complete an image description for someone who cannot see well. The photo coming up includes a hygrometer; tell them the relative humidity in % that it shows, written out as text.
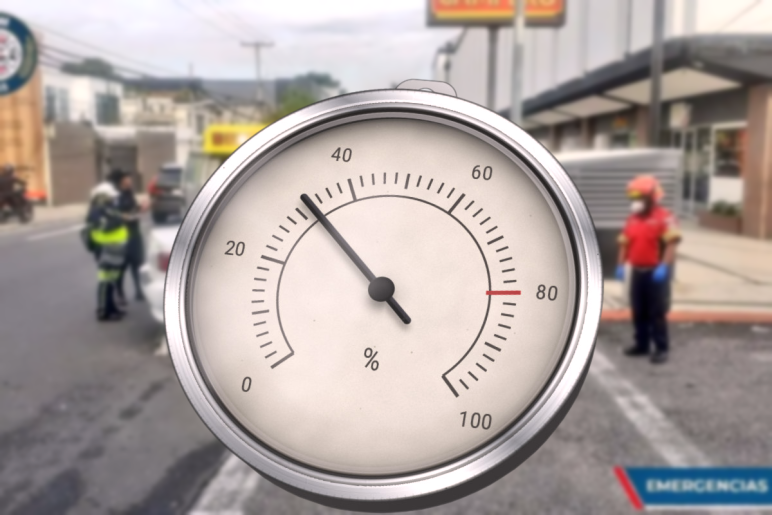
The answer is 32 %
